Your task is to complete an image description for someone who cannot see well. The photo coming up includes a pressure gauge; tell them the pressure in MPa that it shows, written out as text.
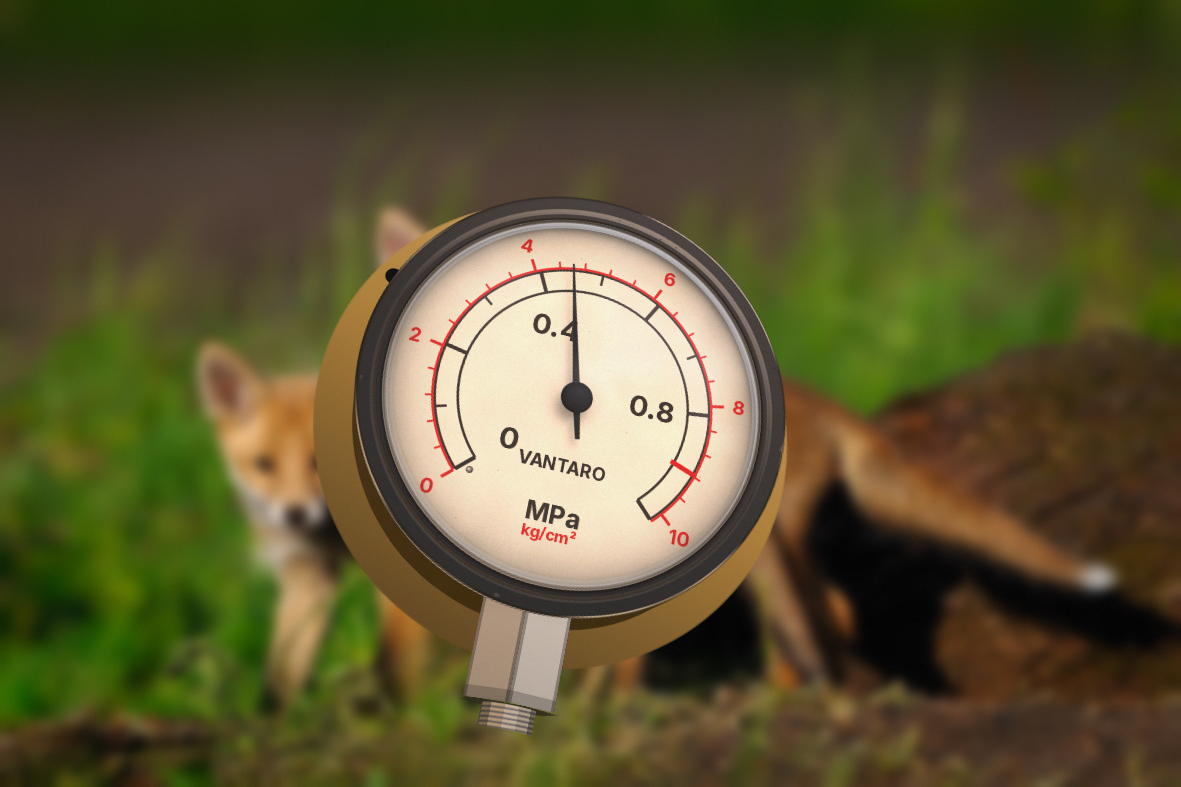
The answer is 0.45 MPa
